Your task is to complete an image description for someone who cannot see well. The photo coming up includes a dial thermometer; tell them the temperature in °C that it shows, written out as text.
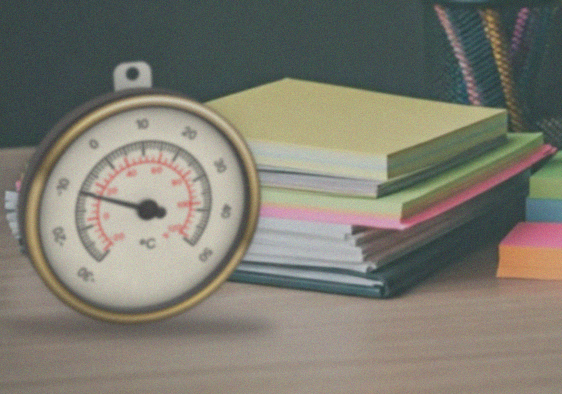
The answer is -10 °C
